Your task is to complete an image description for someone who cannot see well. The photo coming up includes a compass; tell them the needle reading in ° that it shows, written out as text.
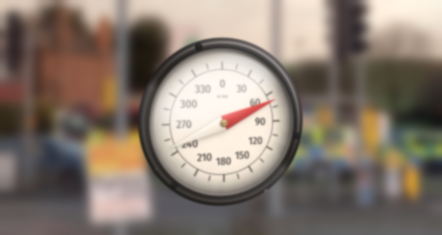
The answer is 67.5 °
